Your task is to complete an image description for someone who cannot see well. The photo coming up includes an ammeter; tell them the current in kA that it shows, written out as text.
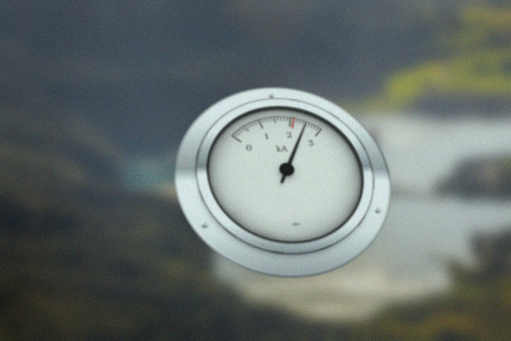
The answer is 2.5 kA
